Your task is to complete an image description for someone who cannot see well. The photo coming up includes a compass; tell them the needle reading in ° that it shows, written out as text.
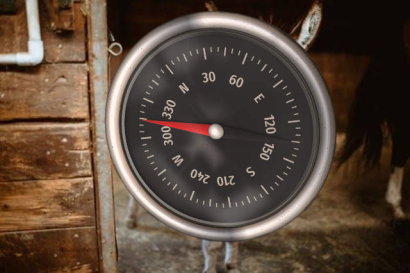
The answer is 315 °
